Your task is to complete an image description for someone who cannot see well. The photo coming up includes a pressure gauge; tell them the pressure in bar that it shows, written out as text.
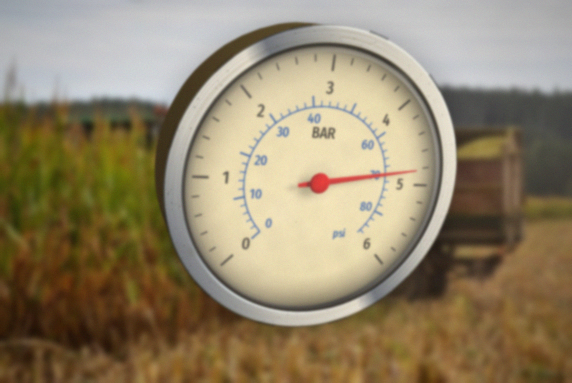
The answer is 4.8 bar
